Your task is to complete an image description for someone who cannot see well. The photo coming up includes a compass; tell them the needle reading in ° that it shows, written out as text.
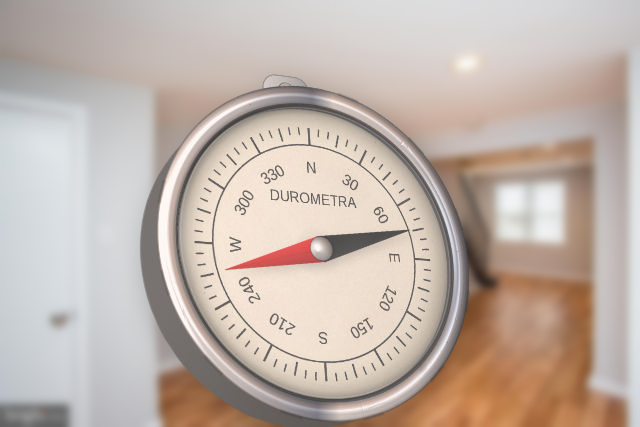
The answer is 255 °
